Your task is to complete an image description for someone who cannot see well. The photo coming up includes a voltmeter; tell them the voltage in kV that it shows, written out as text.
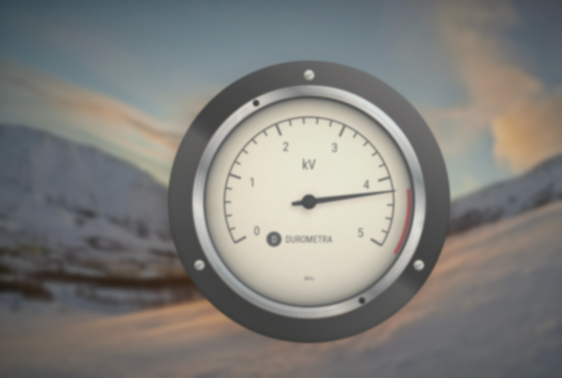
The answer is 4.2 kV
